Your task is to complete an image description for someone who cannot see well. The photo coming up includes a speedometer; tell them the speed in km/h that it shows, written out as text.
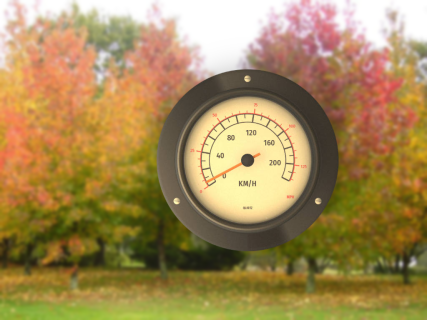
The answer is 5 km/h
